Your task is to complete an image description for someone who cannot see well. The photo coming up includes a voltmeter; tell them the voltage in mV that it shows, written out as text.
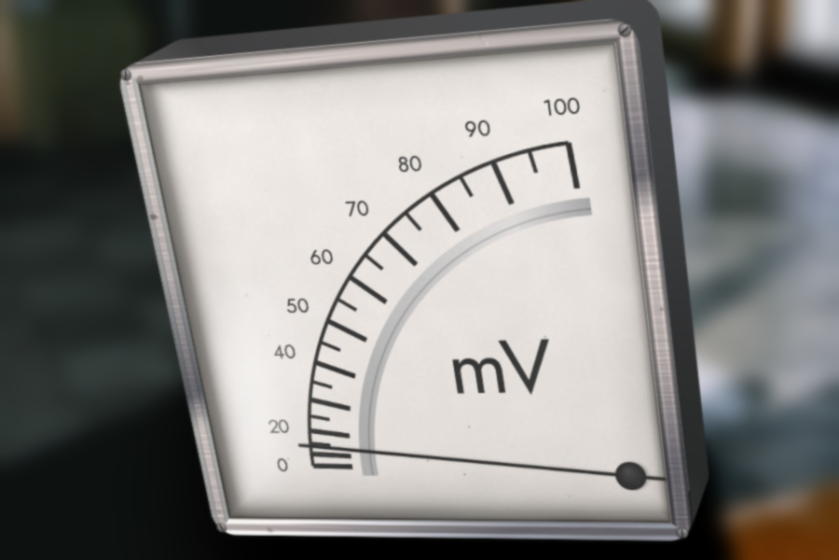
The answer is 15 mV
